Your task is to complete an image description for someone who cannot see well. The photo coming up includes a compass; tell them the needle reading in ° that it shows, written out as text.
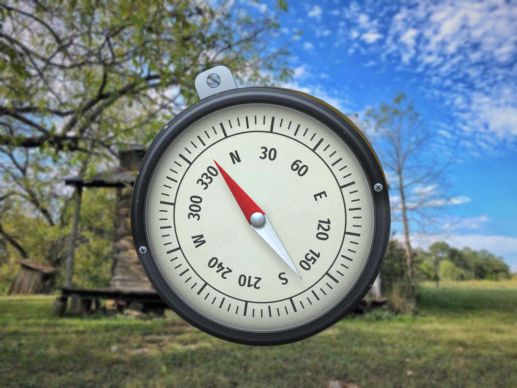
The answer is 345 °
